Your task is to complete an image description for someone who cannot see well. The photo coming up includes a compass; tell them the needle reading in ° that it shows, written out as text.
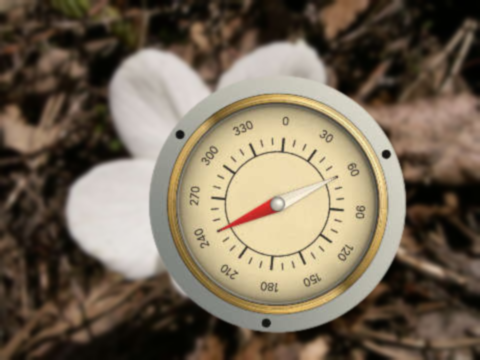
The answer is 240 °
